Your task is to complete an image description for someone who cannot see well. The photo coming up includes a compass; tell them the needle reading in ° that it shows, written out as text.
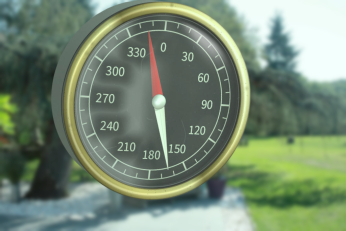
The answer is 345 °
